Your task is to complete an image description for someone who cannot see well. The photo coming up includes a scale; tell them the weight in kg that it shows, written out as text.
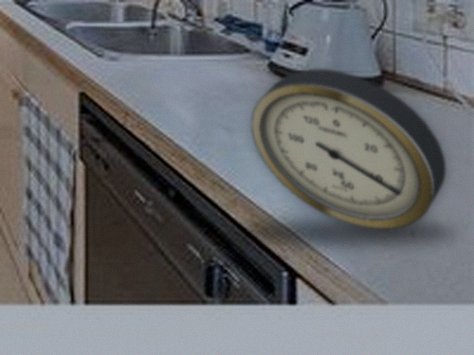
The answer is 40 kg
